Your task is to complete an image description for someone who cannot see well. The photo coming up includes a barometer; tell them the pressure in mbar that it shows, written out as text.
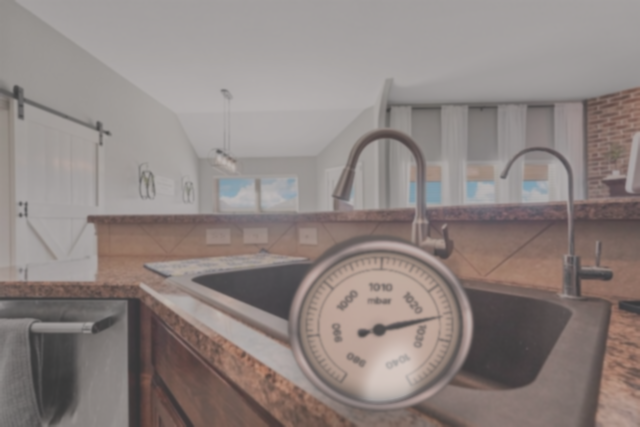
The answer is 1025 mbar
